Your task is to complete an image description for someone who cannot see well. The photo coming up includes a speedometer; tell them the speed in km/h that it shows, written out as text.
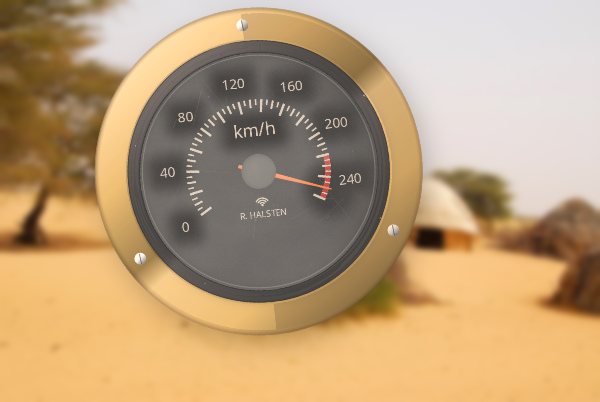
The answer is 250 km/h
